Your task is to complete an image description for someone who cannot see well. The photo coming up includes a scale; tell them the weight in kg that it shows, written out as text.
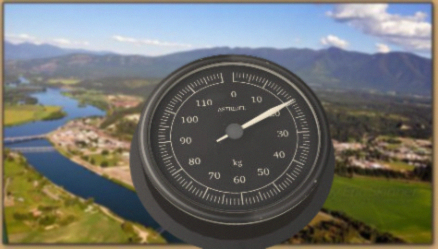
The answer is 20 kg
